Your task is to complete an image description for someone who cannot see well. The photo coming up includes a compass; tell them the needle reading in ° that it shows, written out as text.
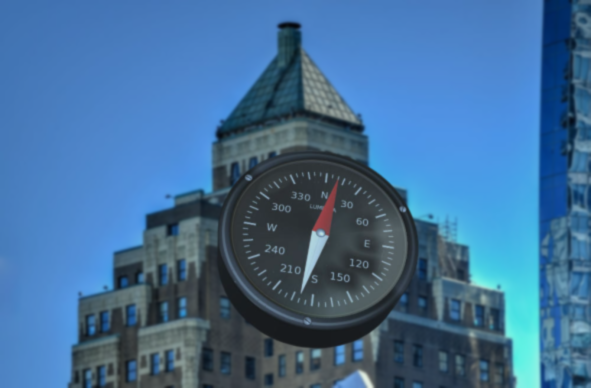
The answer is 10 °
